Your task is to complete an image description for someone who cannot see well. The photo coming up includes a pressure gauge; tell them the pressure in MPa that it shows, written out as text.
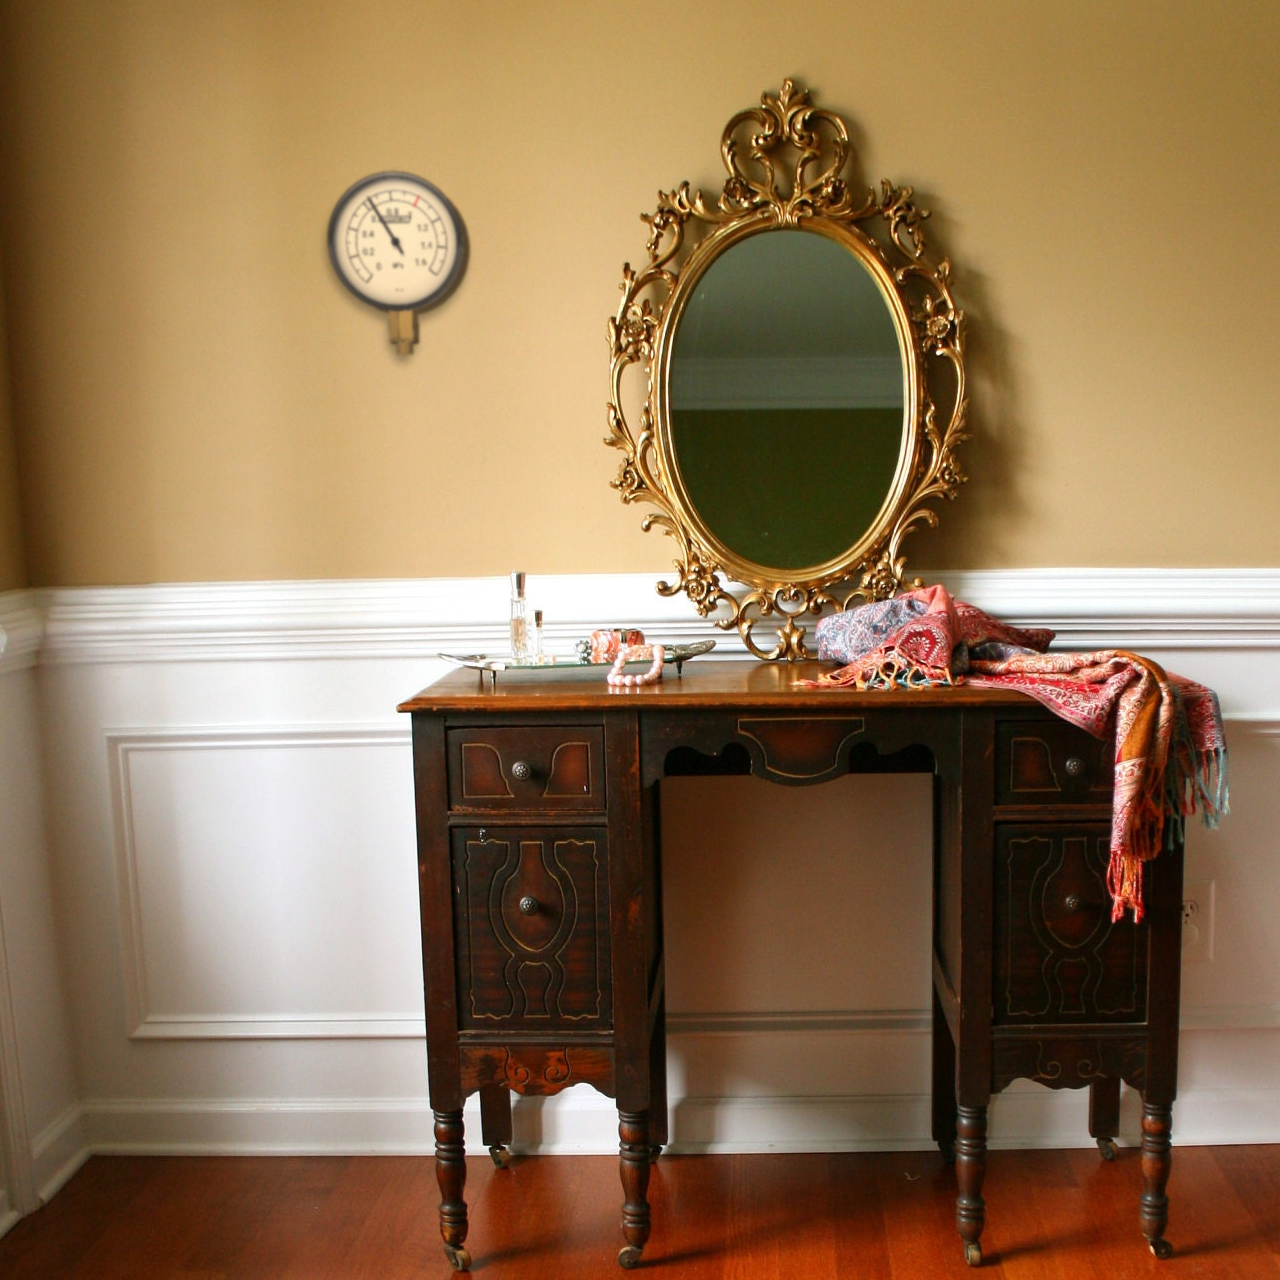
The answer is 0.65 MPa
